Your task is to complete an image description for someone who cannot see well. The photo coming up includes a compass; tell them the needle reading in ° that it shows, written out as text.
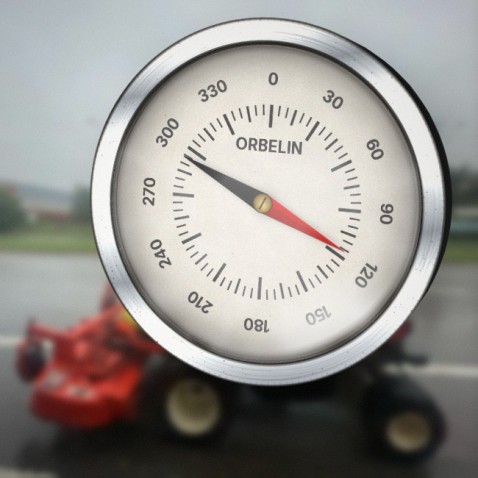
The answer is 115 °
